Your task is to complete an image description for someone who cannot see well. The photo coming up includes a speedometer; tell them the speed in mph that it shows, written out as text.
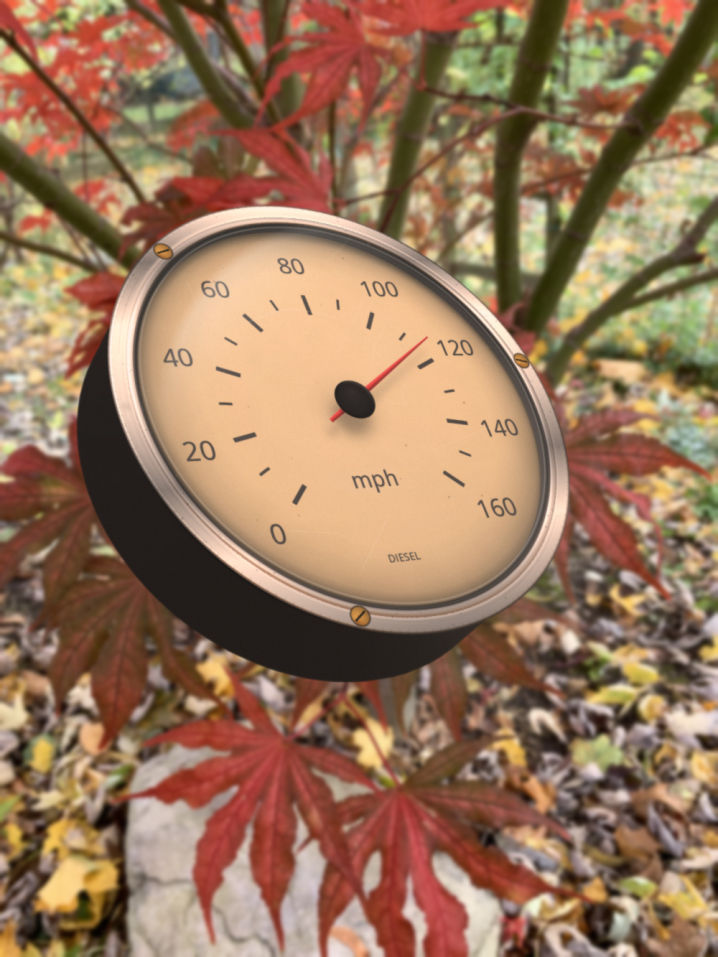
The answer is 115 mph
